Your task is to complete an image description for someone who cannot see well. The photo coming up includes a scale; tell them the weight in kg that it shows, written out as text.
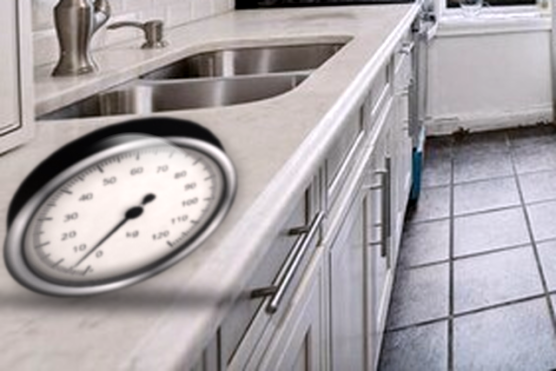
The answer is 5 kg
